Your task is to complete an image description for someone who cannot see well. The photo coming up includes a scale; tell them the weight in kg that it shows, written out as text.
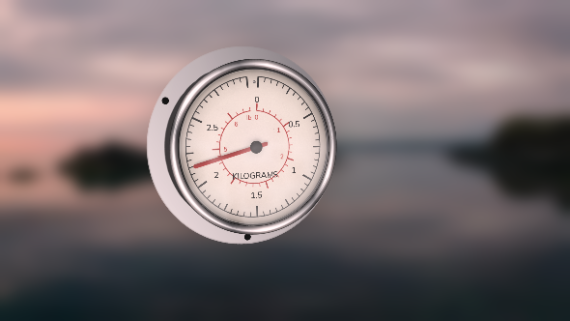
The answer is 2.15 kg
